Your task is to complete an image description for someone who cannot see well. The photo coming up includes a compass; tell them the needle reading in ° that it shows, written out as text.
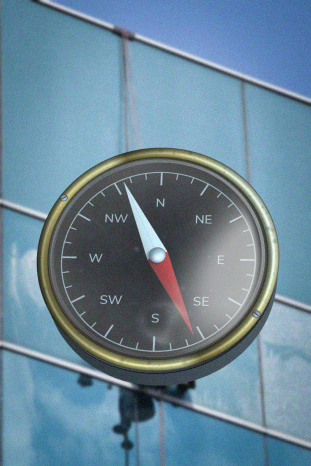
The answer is 155 °
